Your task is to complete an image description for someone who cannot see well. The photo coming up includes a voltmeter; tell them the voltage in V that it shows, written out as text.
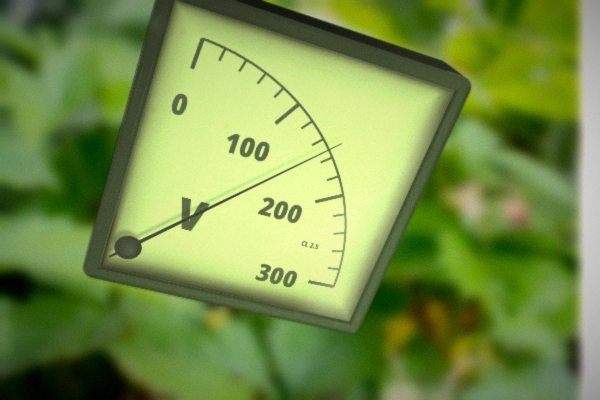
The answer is 150 V
